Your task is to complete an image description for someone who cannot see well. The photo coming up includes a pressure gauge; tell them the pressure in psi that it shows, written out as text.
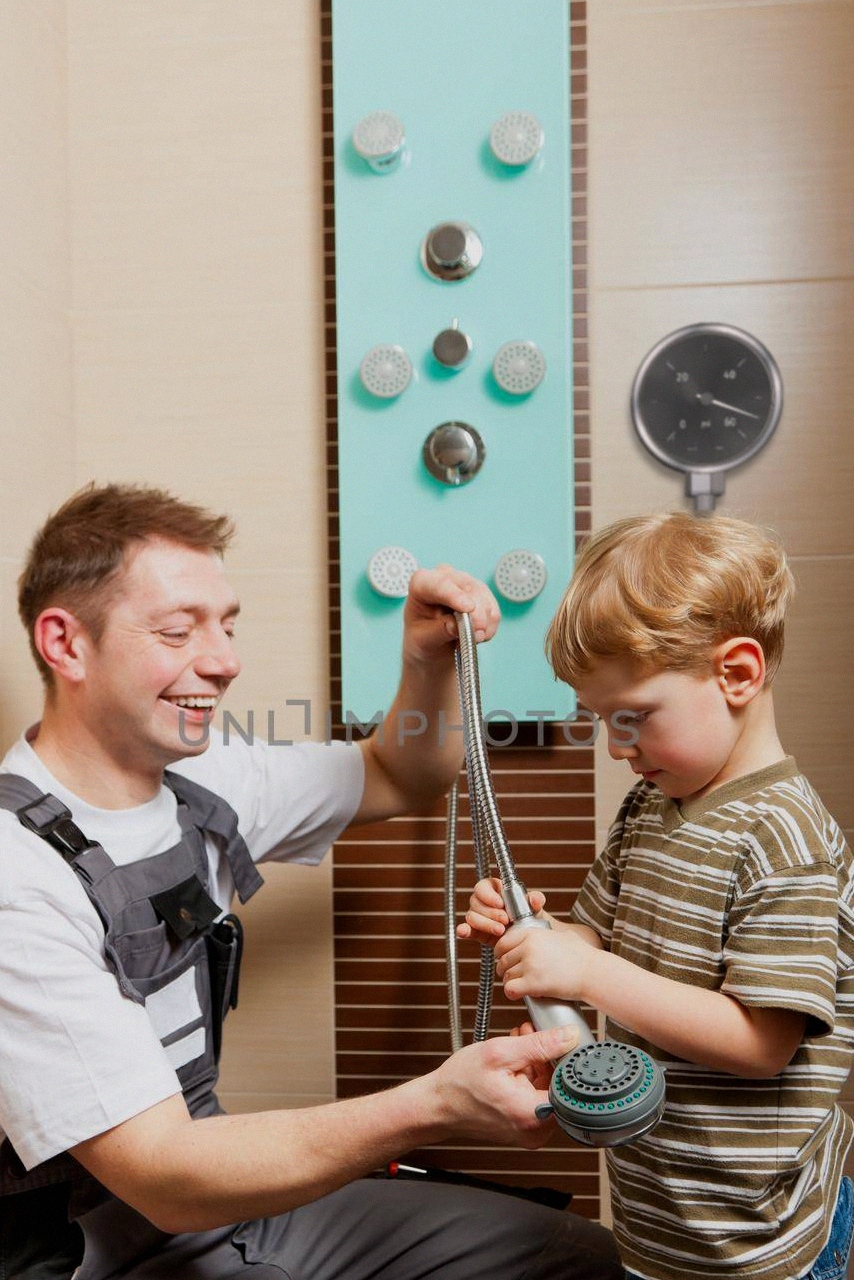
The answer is 55 psi
